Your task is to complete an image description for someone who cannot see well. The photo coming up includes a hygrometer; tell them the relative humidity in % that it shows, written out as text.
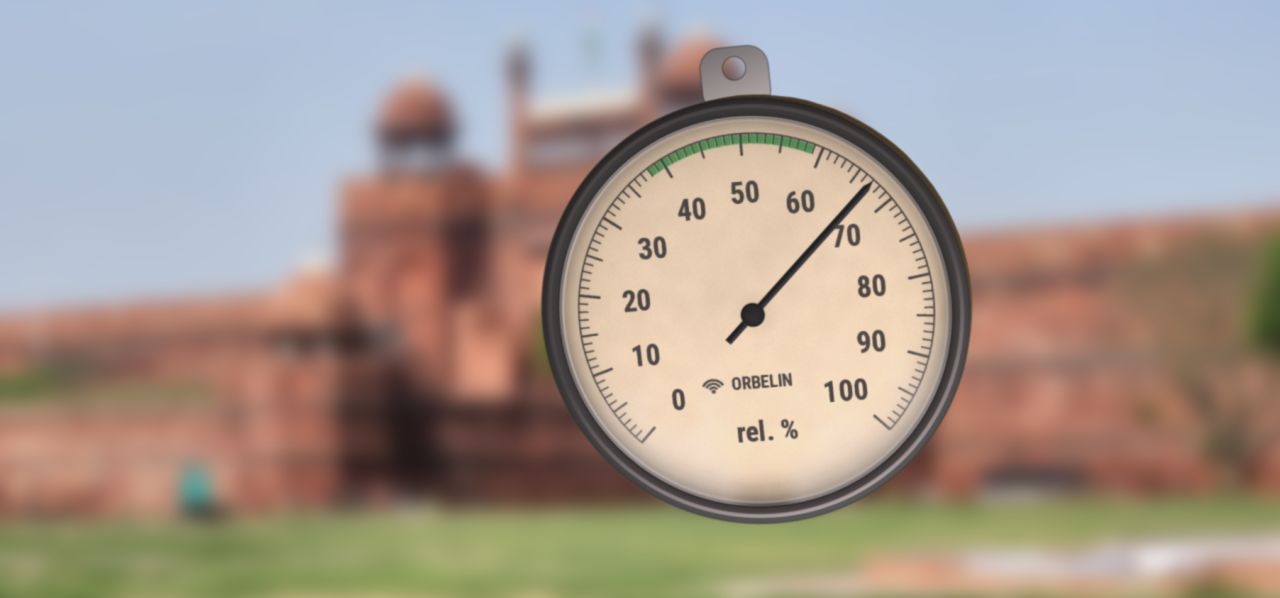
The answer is 67 %
